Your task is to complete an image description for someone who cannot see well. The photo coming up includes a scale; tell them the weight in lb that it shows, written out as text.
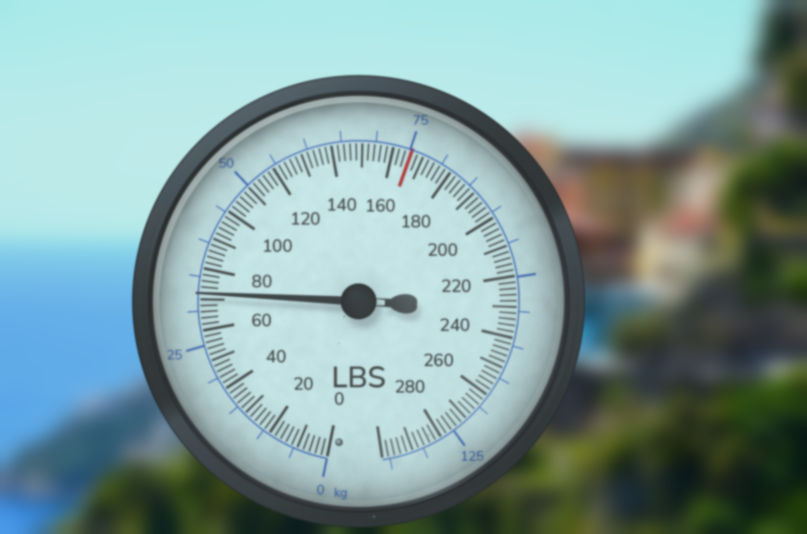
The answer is 72 lb
